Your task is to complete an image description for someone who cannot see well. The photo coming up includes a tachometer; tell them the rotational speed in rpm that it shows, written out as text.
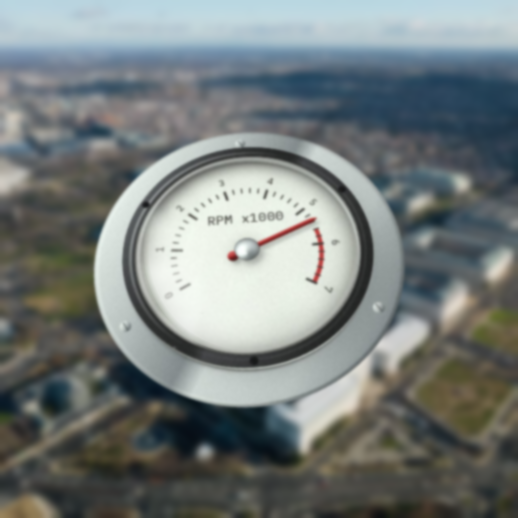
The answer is 5400 rpm
